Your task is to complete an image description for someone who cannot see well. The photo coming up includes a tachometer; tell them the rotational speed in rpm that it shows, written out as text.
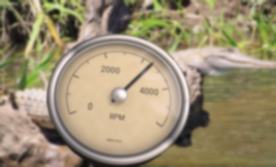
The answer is 3250 rpm
